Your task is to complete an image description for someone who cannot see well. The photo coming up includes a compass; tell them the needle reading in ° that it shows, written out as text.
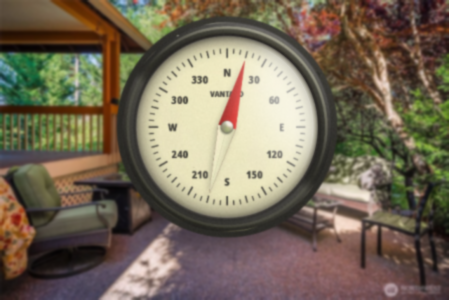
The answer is 15 °
